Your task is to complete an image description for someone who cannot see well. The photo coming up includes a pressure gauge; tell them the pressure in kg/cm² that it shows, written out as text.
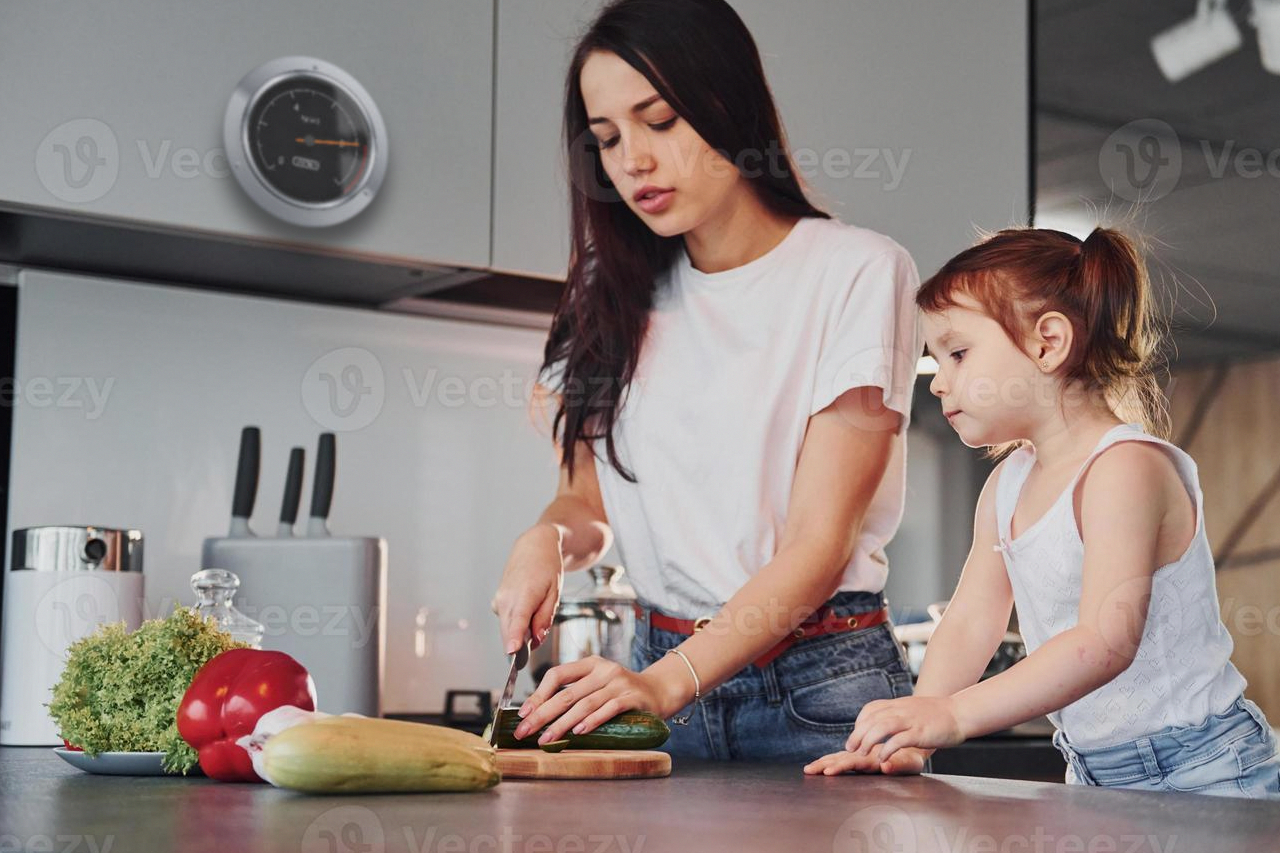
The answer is 8 kg/cm²
